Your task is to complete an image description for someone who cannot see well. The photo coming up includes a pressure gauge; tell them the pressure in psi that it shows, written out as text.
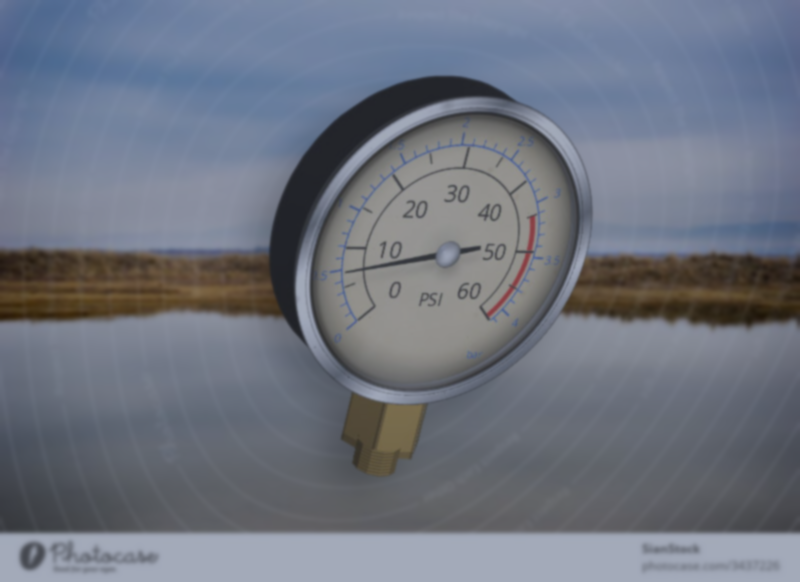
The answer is 7.5 psi
